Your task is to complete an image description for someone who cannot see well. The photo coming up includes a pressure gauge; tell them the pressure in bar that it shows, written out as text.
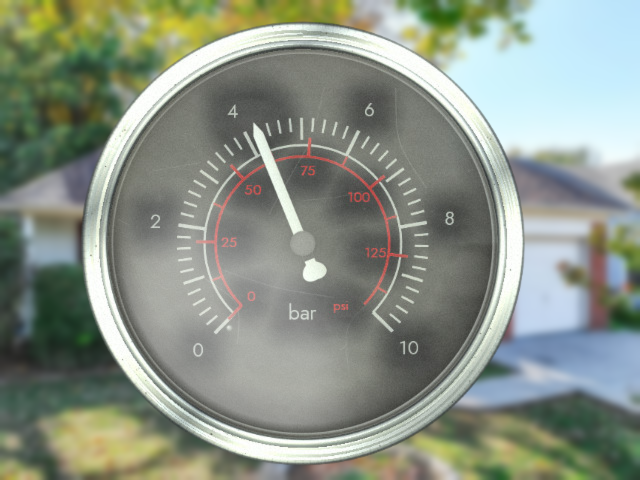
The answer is 4.2 bar
